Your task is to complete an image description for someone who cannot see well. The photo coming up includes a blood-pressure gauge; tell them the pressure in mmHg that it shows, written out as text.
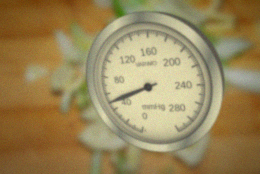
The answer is 50 mmHg
